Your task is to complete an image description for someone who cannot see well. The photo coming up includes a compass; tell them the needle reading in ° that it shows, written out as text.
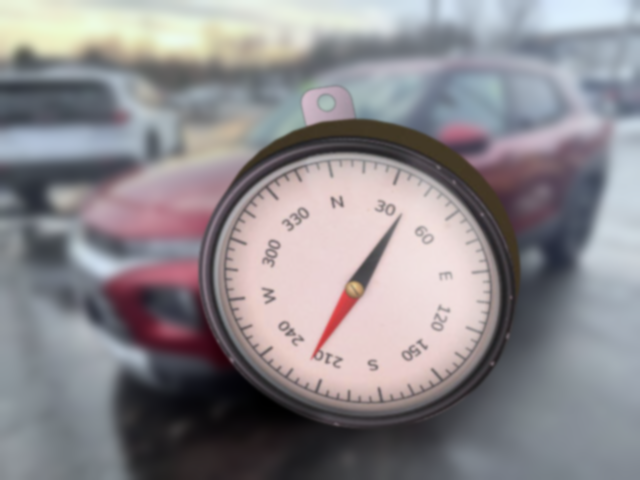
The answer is 220 °
